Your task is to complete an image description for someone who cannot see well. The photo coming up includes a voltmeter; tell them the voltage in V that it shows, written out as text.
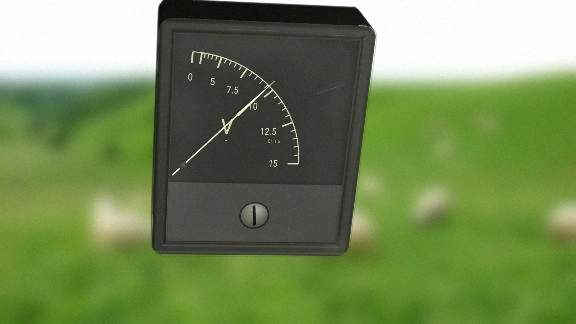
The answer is 9.5 V
